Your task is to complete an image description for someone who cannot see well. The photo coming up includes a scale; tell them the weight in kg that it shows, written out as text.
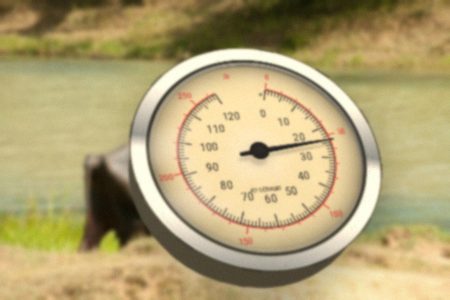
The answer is 25 kg
